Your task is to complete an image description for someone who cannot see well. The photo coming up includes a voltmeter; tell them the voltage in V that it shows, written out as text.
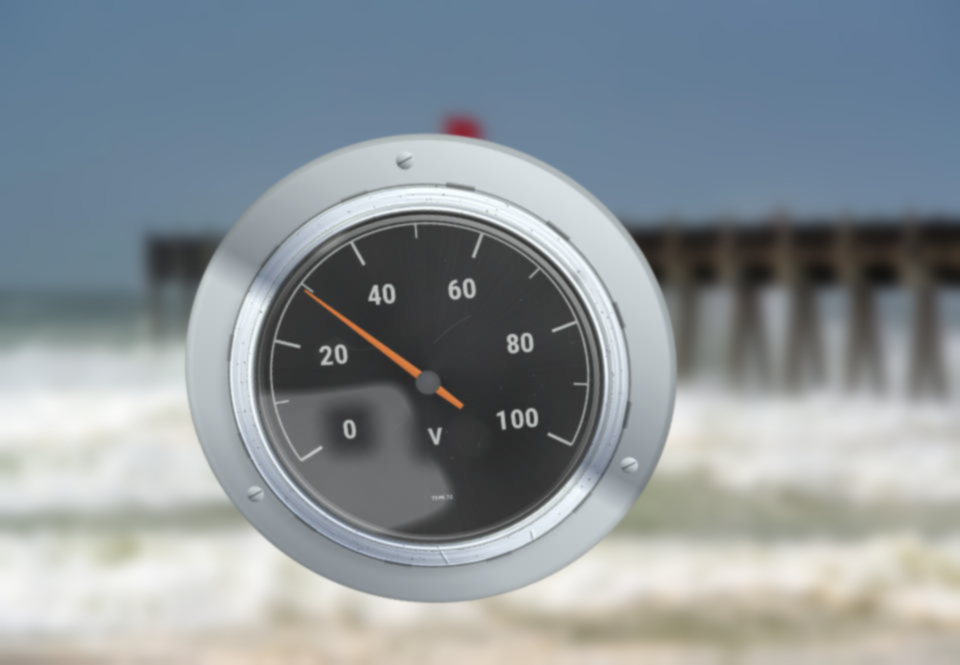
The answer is 30 V
